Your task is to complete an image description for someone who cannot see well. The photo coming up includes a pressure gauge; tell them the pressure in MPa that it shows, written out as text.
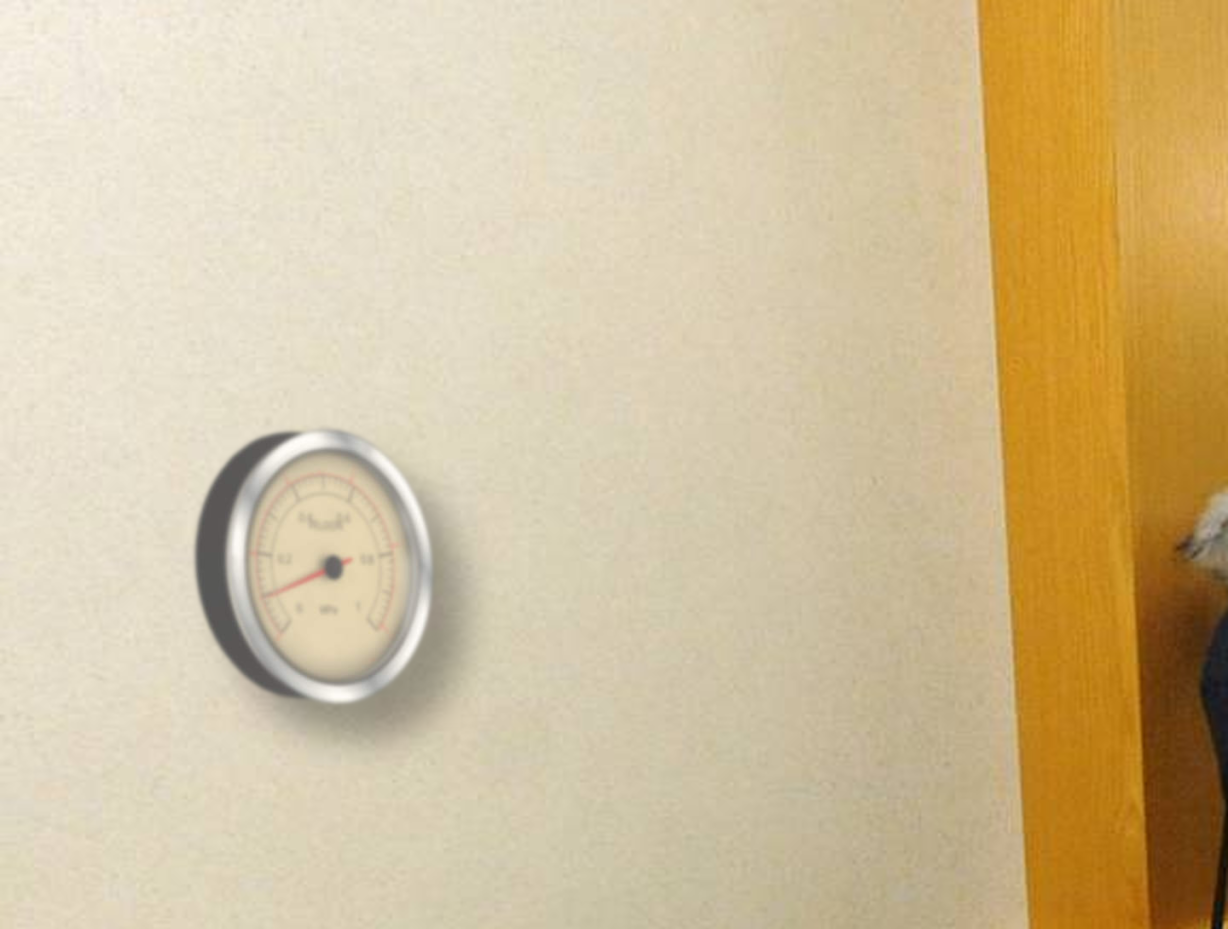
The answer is 0.1 MPa
